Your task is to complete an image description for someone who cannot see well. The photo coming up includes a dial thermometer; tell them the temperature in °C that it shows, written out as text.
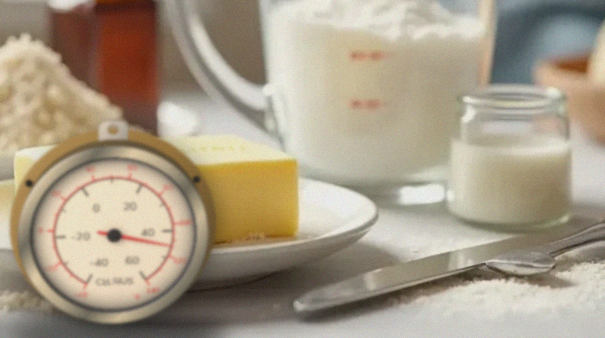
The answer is 45 °C
